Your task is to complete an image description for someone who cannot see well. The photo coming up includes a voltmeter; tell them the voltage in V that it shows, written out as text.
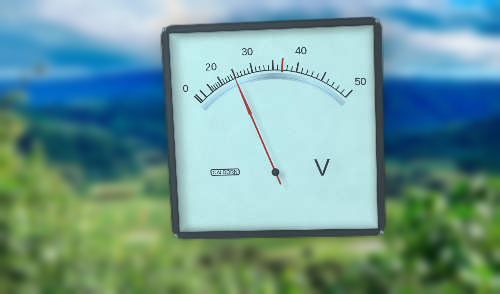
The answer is 25 V
